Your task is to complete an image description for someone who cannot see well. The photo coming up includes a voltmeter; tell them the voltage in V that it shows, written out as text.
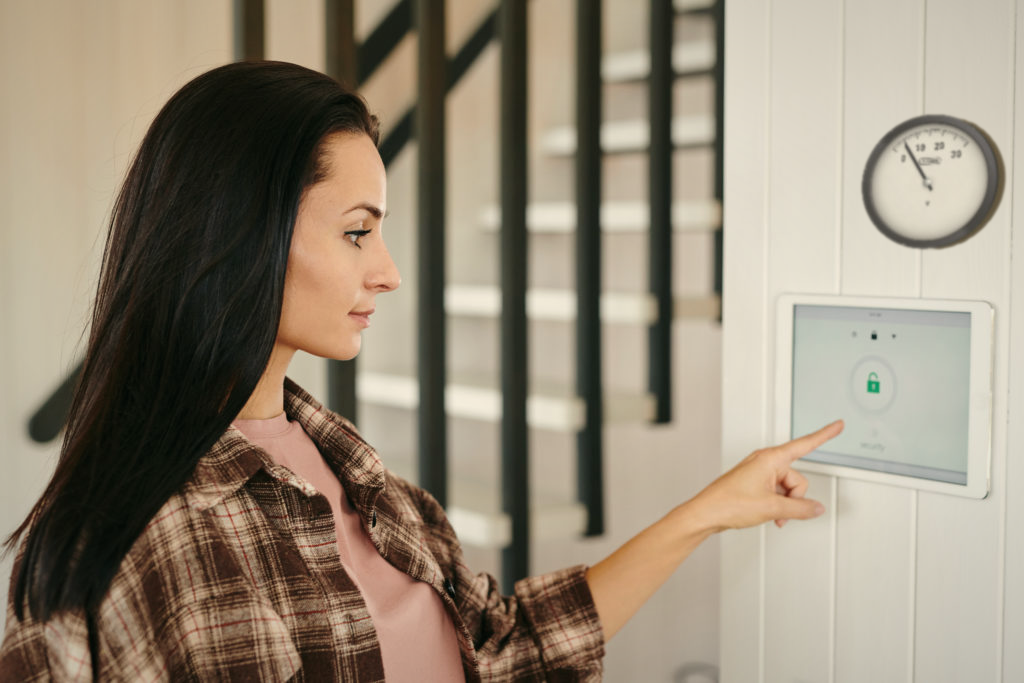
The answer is 5 V
